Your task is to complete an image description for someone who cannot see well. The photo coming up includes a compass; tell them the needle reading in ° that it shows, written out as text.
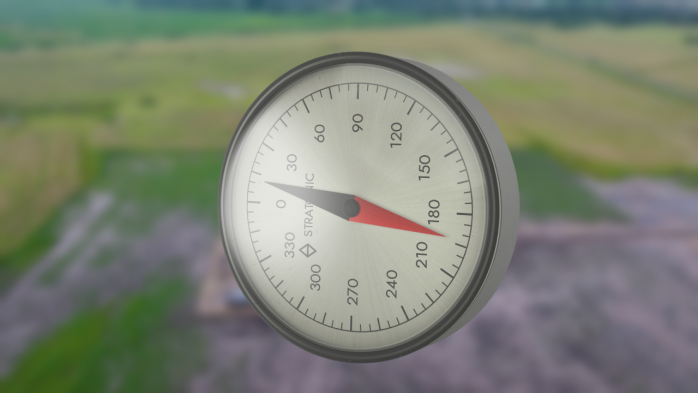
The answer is 192.5 °
